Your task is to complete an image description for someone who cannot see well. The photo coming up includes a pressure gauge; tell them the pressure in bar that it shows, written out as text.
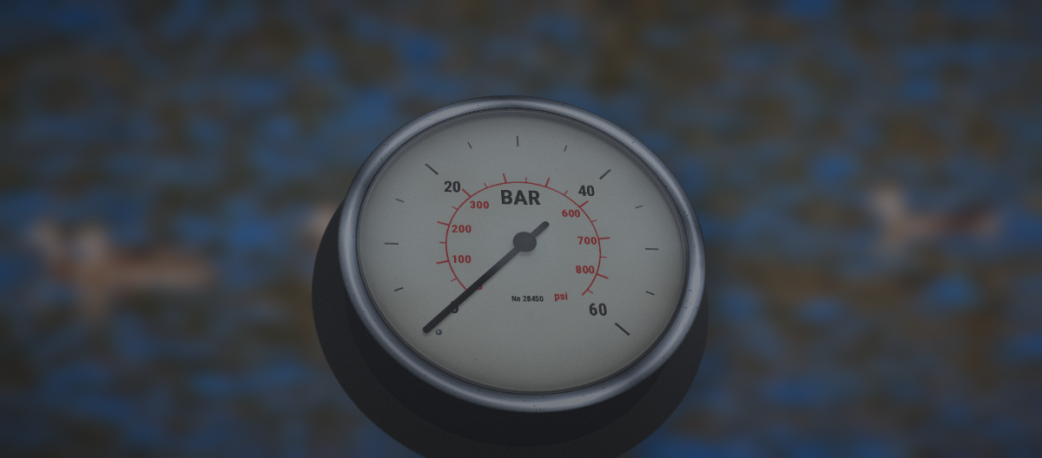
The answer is 0 bar
